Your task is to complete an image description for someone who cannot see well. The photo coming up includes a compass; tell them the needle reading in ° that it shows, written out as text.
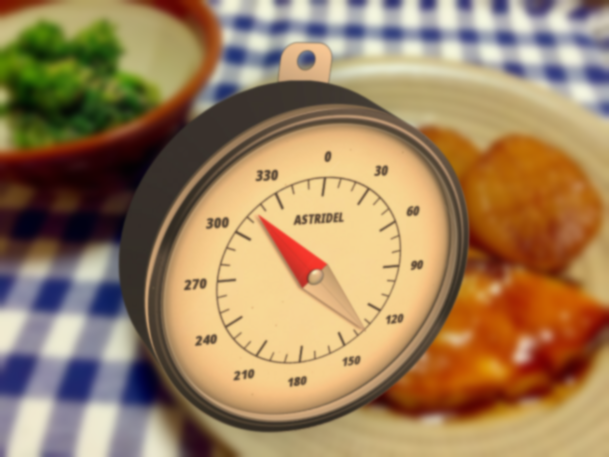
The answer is 315 °
